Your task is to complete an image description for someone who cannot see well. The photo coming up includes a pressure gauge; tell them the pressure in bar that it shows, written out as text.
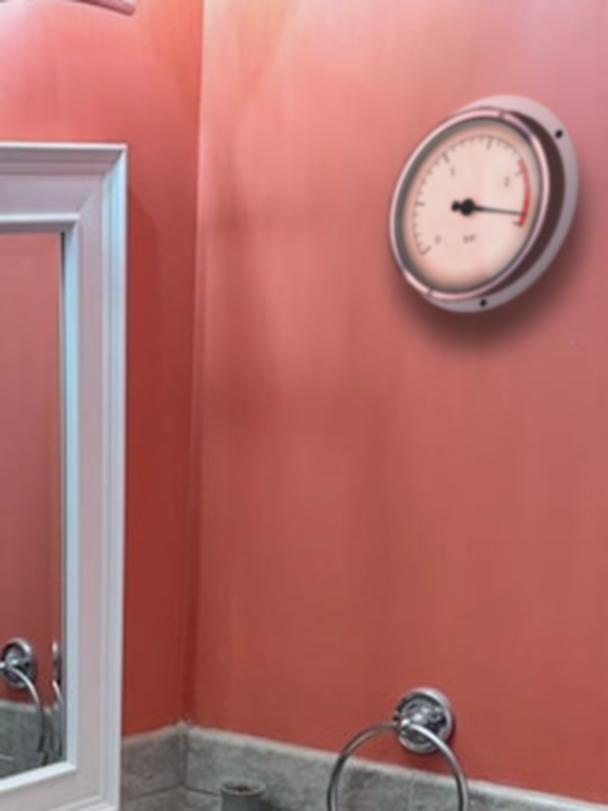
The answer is 2.4 bar
